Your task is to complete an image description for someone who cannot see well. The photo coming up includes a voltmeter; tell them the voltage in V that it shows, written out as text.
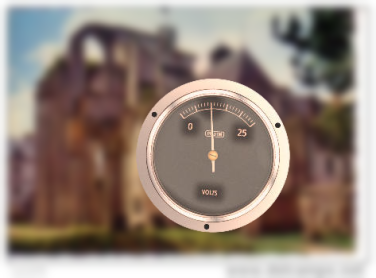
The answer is 10 V
